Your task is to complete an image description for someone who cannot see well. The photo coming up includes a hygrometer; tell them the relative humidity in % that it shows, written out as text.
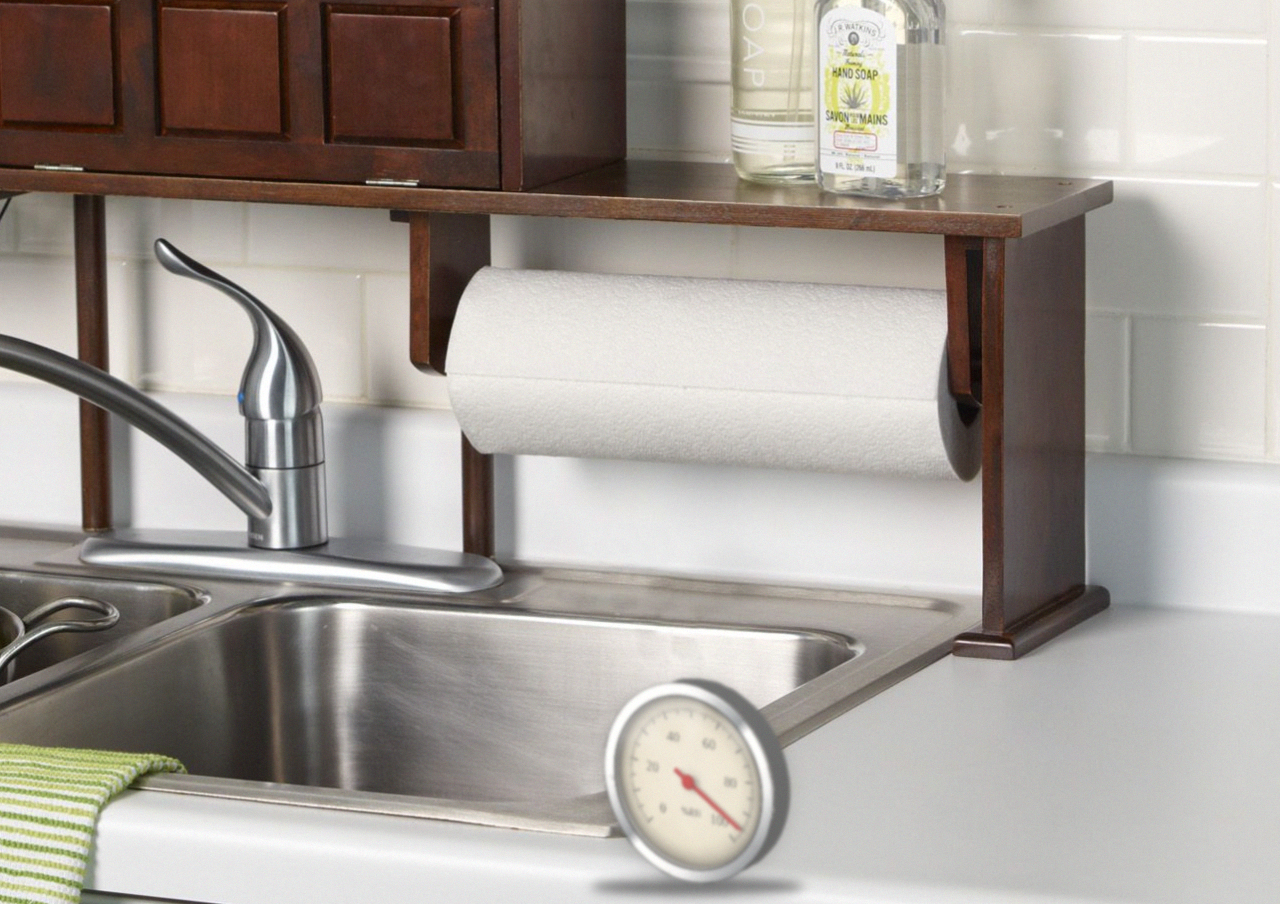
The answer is 95 %
